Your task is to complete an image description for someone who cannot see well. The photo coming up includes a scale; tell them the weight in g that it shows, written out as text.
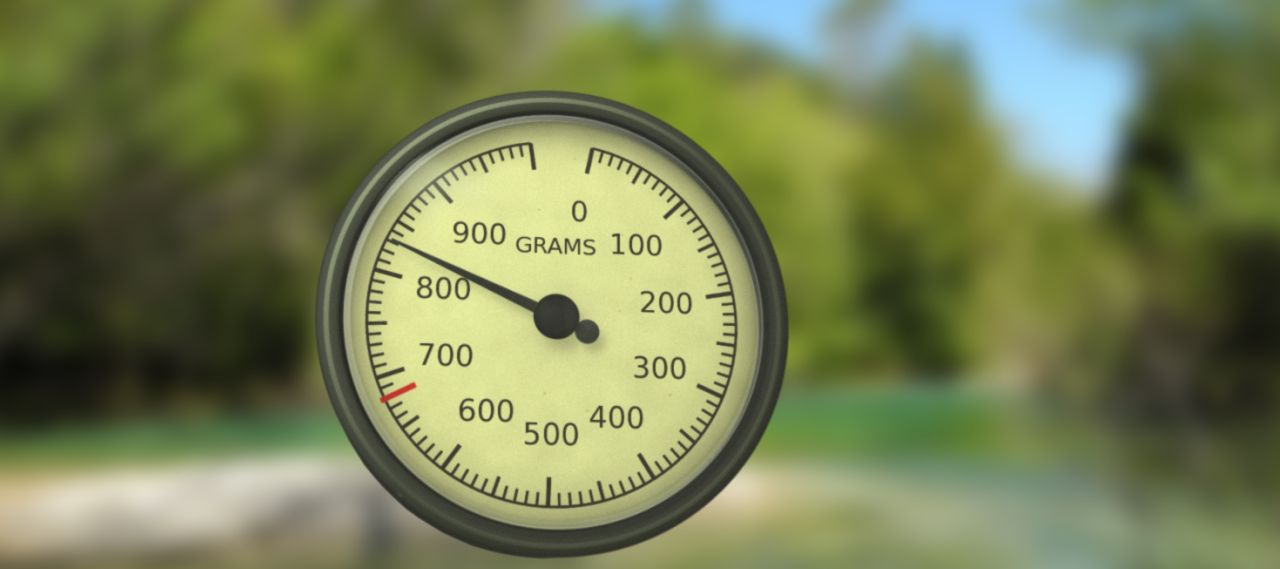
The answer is 830 g
